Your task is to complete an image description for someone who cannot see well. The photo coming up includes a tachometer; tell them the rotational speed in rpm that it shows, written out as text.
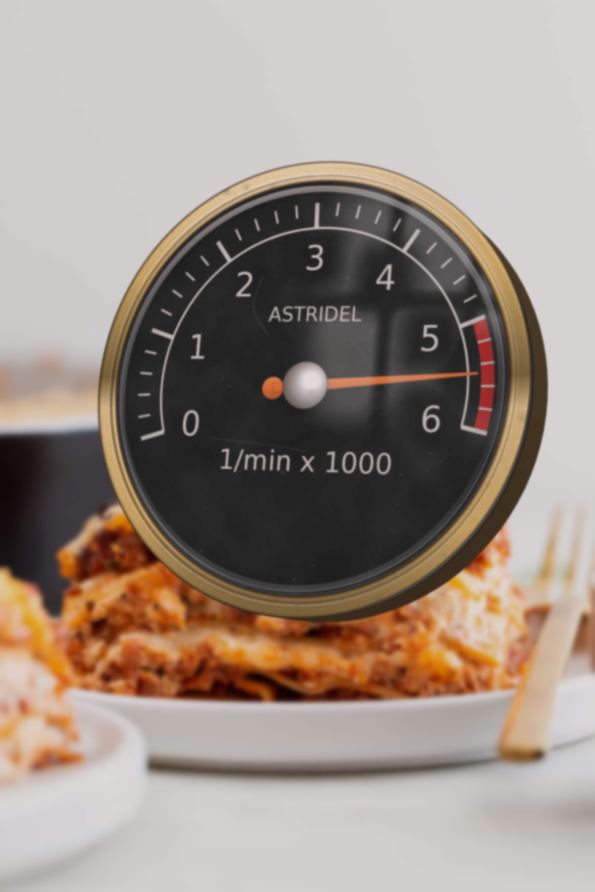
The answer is 5500 rpm
